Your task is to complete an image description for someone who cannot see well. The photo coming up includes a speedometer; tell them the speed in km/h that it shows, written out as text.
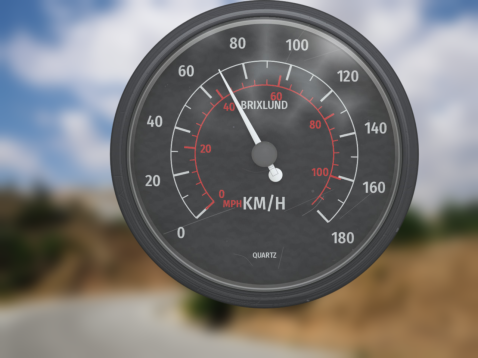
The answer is 70 km/h
